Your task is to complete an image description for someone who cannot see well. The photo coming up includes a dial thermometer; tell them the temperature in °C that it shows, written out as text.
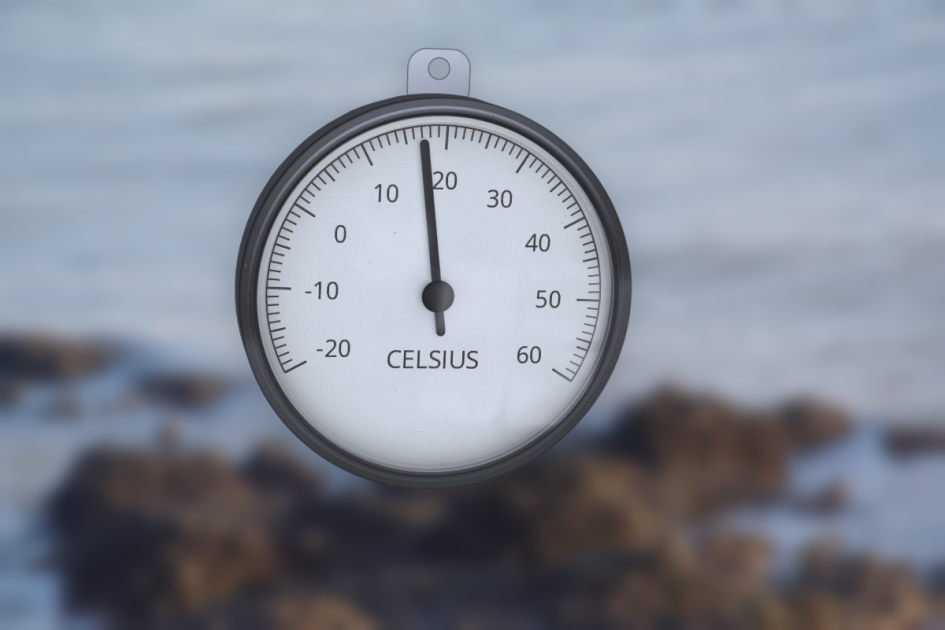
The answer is 17 °C
